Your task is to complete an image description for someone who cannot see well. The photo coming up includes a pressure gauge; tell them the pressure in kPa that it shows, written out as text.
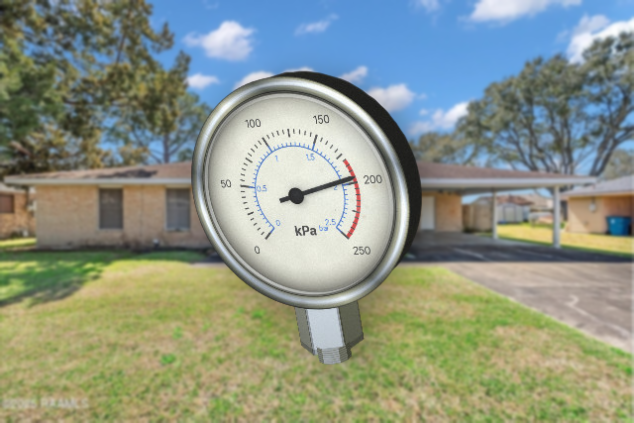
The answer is 195 kPa
